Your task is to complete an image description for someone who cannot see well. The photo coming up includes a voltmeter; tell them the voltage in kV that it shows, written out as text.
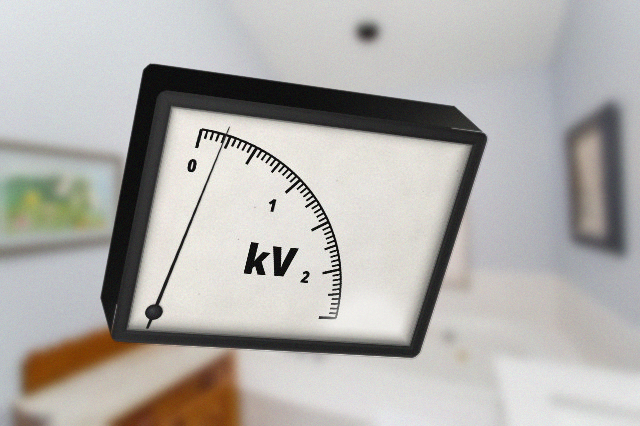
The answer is 0.2 kV
